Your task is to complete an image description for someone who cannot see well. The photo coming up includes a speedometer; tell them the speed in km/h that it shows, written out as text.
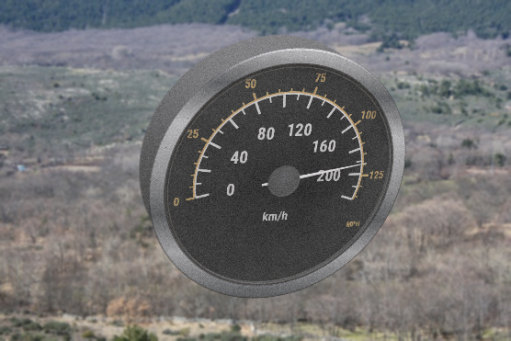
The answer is 190 km/h
